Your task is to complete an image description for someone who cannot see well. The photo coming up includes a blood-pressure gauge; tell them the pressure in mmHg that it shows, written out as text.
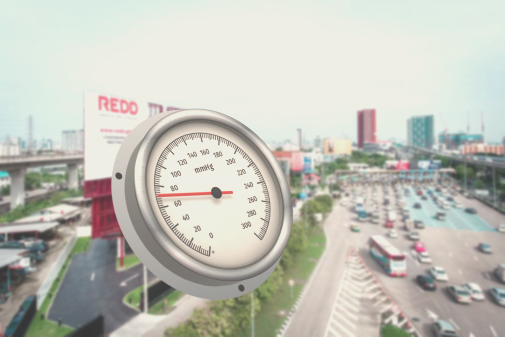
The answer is 70 mmHg
